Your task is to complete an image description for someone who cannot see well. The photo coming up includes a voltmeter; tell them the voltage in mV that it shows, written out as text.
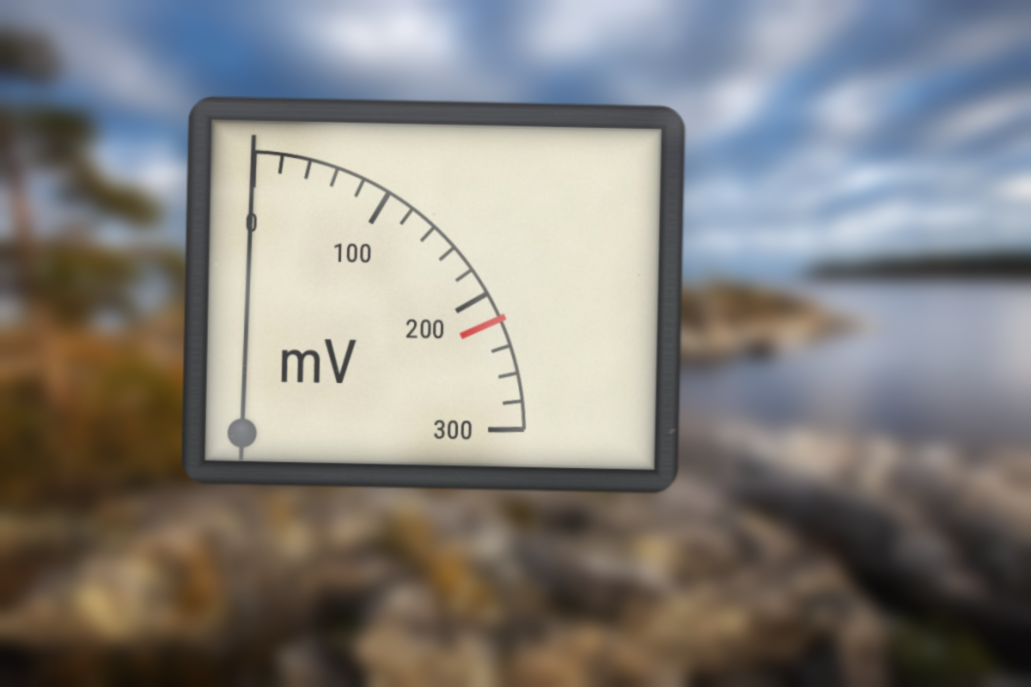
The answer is 0 mV
